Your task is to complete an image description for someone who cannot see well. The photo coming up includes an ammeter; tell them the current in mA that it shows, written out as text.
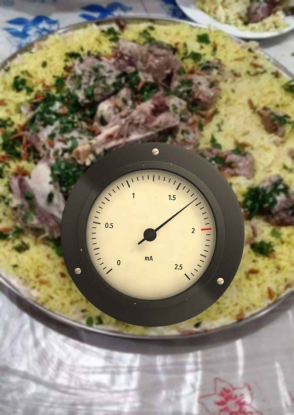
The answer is 1.7 mA
